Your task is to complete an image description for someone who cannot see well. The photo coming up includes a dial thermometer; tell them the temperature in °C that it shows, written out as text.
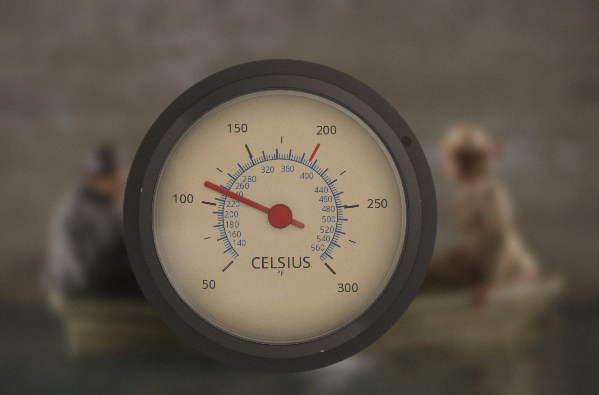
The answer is 112.5 °C
